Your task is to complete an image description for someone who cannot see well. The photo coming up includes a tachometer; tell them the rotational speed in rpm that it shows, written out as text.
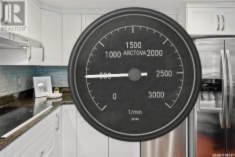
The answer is 500 rpm
